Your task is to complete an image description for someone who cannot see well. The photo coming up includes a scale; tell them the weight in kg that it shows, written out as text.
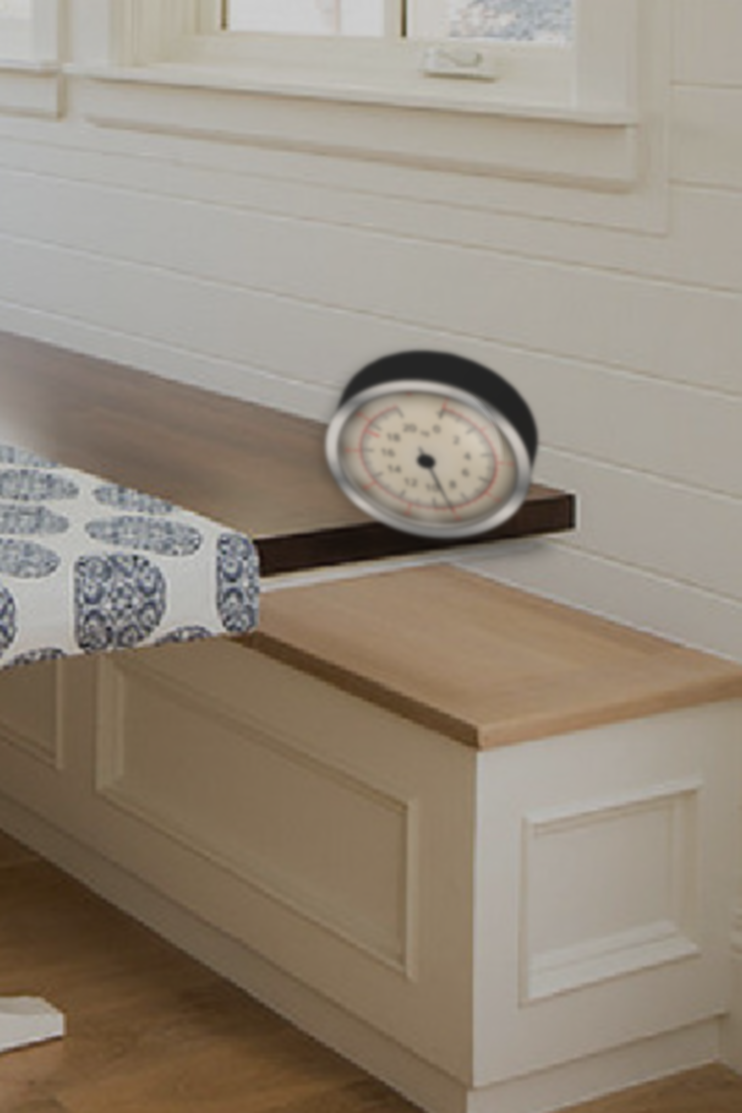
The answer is 9 kg
